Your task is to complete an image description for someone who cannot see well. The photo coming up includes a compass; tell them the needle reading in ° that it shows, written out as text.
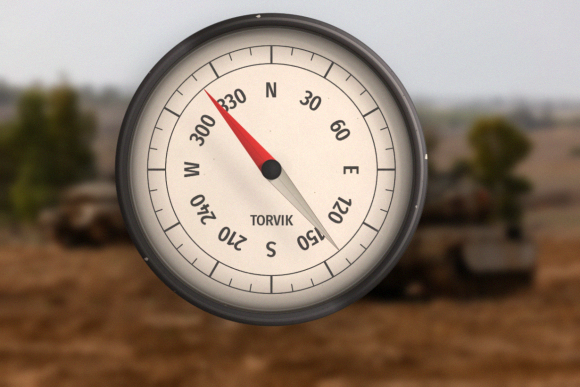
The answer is 320 °
